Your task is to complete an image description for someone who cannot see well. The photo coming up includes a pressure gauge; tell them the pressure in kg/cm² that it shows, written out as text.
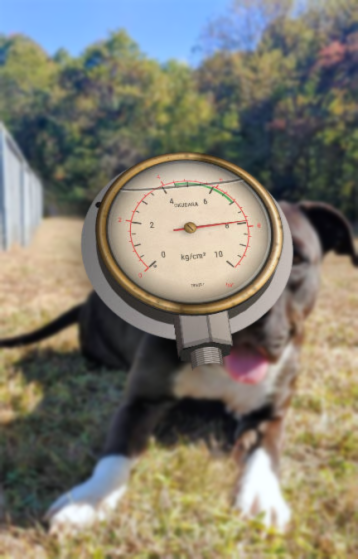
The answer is 8 kg/cm²
